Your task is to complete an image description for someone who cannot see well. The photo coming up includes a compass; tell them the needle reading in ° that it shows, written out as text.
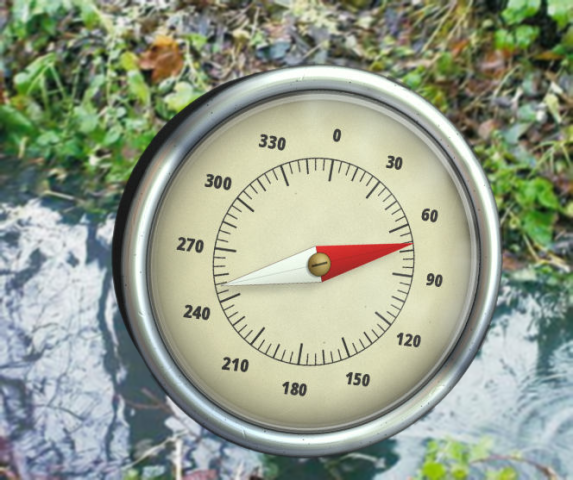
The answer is 70 °
